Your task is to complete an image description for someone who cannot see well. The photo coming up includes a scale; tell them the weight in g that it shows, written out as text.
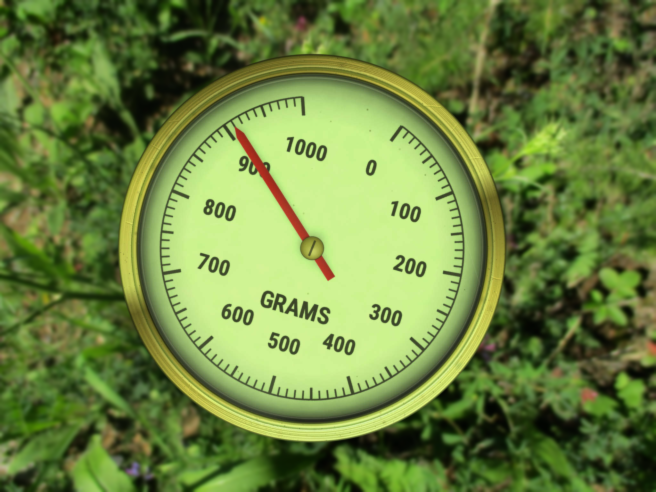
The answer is 910 g
